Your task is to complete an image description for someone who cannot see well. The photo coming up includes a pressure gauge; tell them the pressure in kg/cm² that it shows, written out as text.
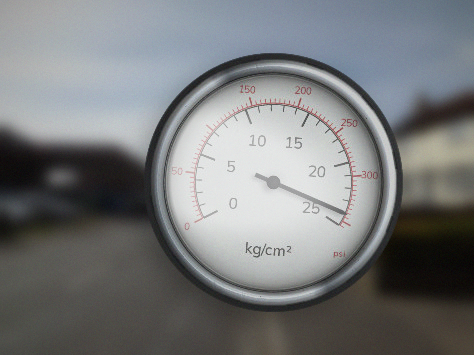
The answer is 24 kg/cm²
